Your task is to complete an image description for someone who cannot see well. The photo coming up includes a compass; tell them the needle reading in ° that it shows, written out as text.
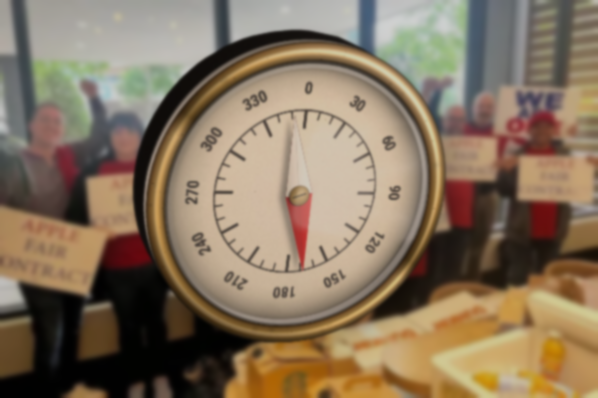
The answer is 170 °
